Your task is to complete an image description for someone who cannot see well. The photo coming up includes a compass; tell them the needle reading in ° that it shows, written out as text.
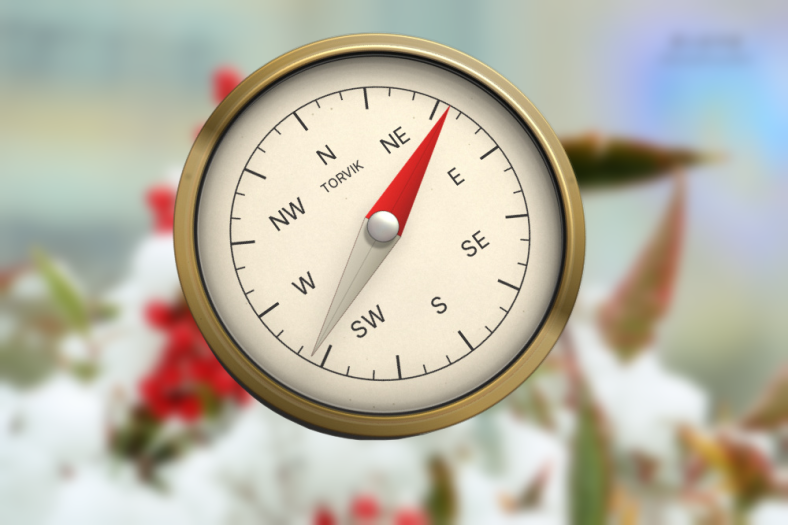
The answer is 65 °
